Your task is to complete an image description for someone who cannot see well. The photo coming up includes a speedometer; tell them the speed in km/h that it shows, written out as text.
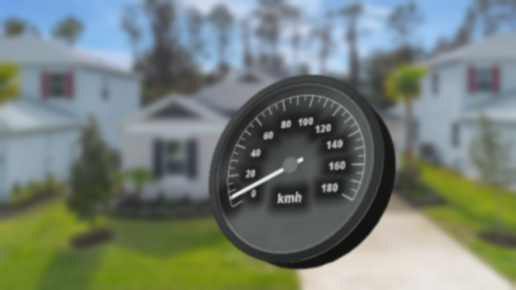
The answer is 5 km/h
